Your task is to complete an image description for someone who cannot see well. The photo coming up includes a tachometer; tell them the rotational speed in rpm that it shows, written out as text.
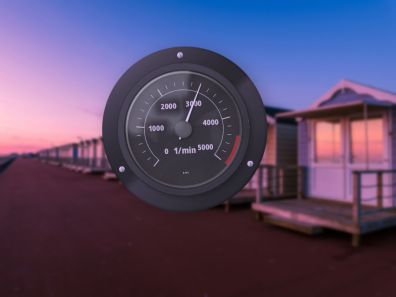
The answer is 3000 rpm
